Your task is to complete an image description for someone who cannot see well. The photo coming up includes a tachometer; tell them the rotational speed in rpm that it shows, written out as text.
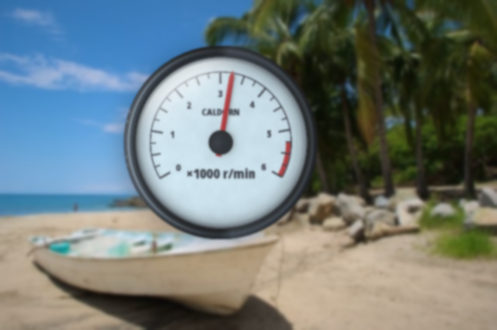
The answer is 3250 rpm
